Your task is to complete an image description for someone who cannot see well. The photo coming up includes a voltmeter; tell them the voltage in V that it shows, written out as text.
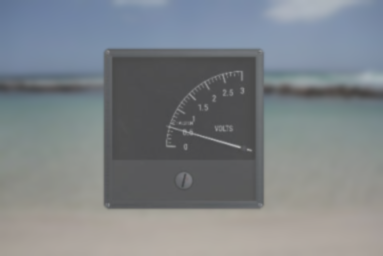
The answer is 0.5 V
